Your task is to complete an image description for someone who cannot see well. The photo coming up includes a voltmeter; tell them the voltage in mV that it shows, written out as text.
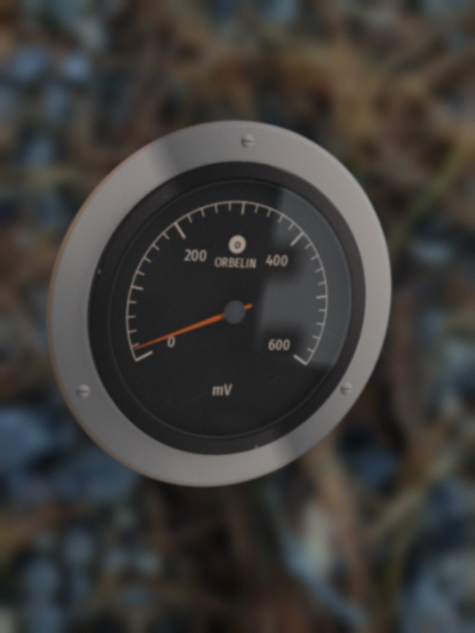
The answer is 20 mV
